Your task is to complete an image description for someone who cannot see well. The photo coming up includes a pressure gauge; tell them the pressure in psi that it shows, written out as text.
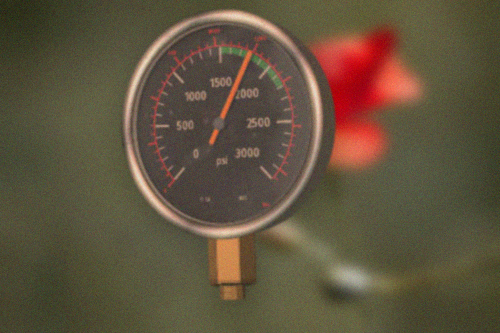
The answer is 1800 psi
